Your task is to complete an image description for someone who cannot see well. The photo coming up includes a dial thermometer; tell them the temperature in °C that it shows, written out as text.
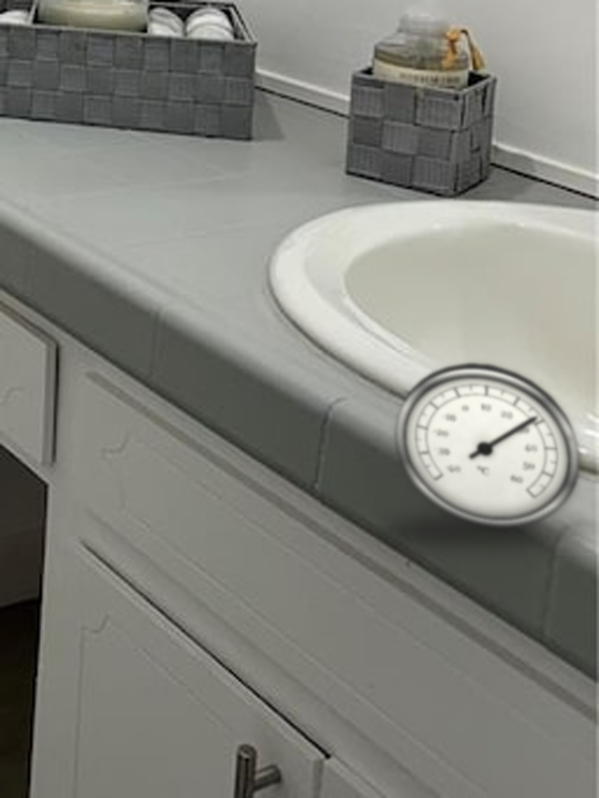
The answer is 27.5 °C
